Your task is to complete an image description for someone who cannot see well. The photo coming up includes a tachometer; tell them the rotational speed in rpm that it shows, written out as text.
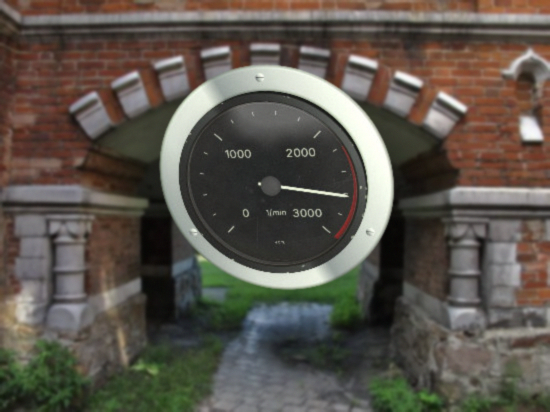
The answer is 2600 rpm
